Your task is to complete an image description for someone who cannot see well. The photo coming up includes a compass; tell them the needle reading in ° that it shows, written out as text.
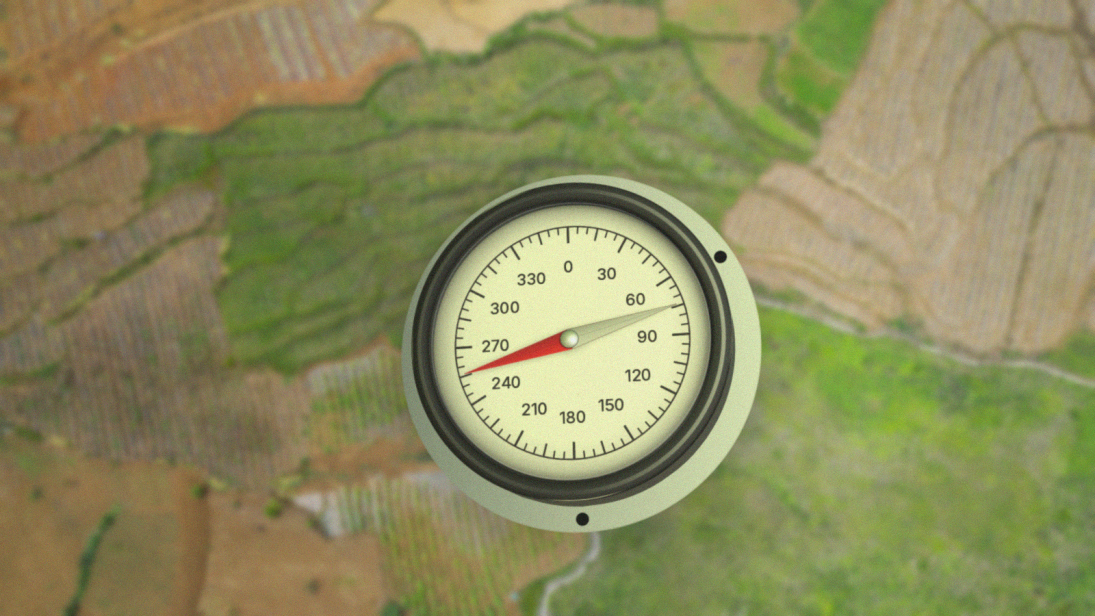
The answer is 255 °
